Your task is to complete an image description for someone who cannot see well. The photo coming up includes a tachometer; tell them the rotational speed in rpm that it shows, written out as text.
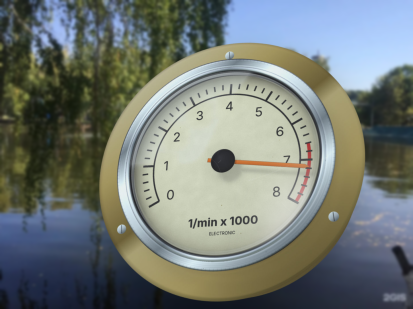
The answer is 7200 rpm
